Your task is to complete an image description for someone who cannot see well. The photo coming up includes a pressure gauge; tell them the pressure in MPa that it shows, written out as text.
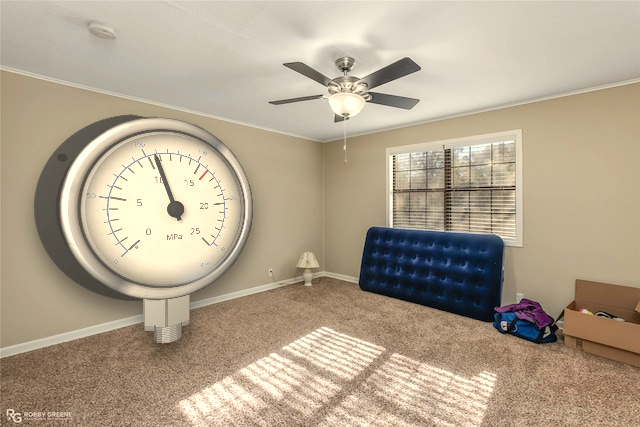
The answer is 10.5 MPa
